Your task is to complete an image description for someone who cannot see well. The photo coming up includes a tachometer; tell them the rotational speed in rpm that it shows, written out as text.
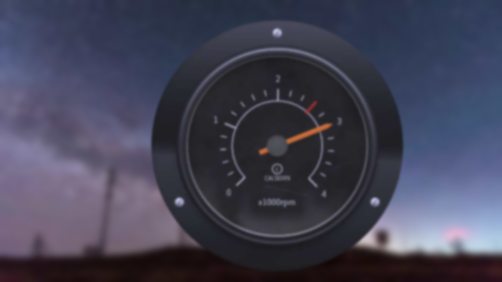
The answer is 3000 rpm
